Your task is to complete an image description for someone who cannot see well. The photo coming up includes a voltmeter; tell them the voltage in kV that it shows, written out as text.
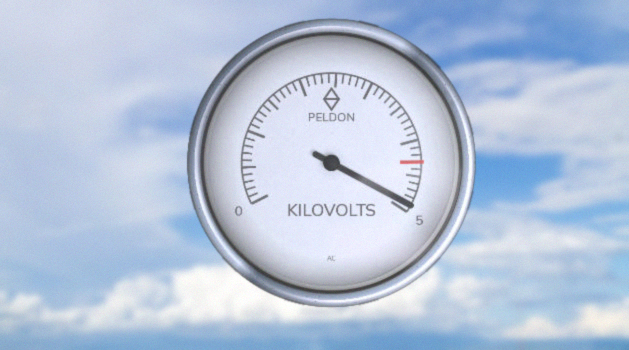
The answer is 4.9 kV
